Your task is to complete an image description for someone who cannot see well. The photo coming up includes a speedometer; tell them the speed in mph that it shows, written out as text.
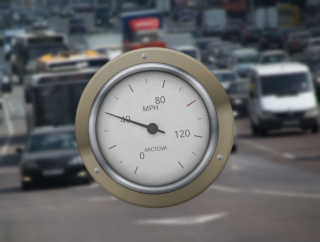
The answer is 40 mph
